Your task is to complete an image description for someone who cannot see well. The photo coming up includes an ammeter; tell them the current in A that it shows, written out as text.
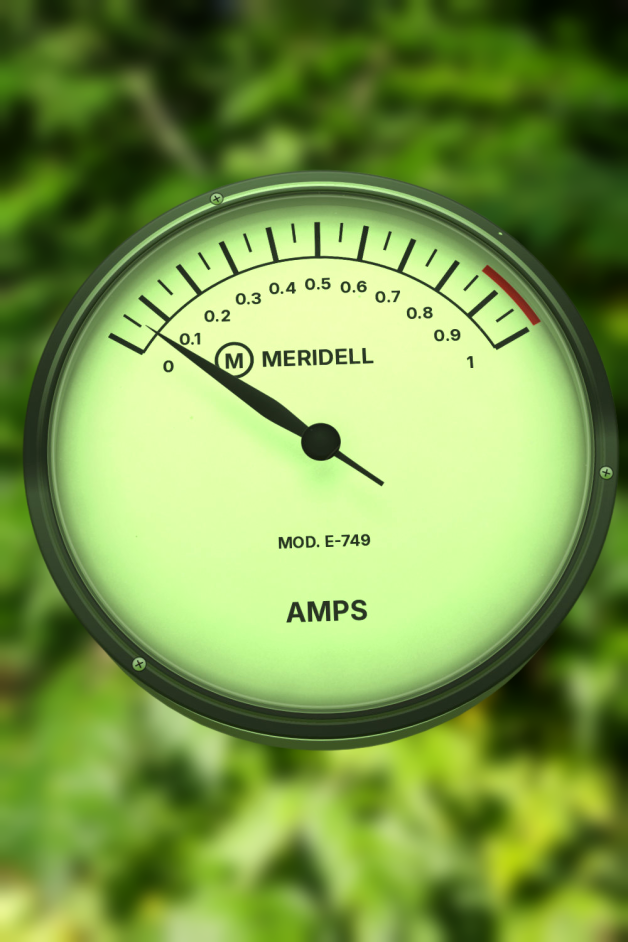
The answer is 0.05 A
